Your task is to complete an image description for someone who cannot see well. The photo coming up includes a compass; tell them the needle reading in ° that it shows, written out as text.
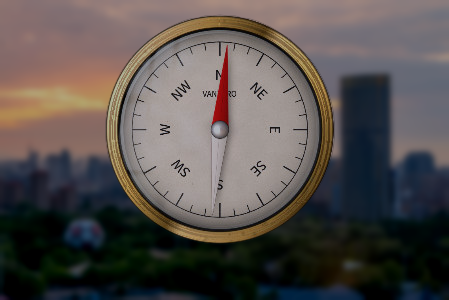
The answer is 5 °
